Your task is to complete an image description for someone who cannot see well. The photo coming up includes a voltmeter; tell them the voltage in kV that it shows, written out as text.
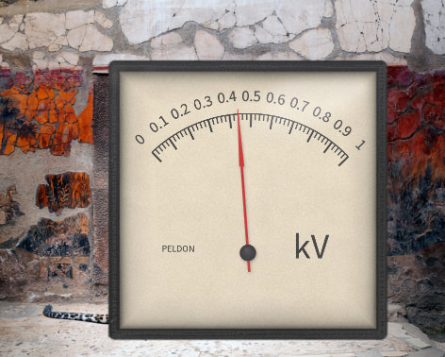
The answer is 0.44 kV
